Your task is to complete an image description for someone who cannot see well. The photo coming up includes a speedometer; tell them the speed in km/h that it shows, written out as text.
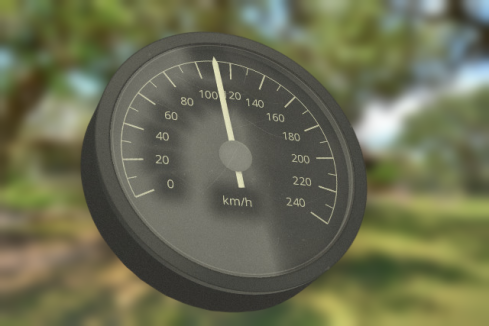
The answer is 110 km/h
